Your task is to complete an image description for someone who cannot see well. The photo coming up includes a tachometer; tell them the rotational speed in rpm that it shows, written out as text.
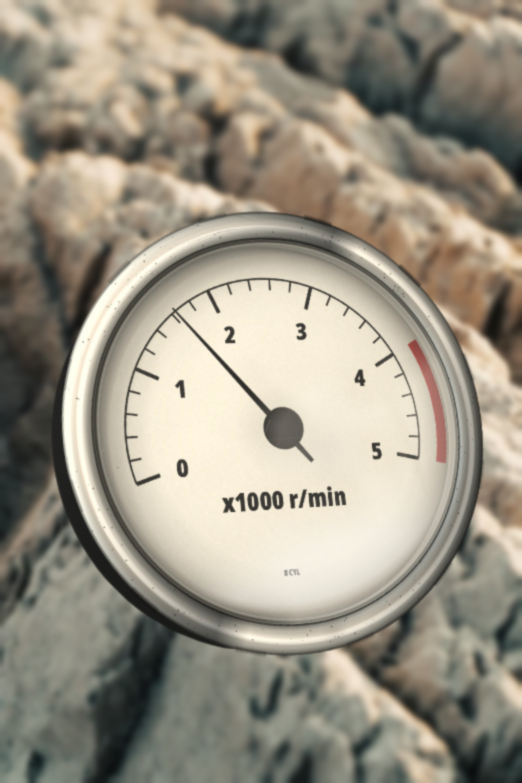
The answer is 1600 rpm
